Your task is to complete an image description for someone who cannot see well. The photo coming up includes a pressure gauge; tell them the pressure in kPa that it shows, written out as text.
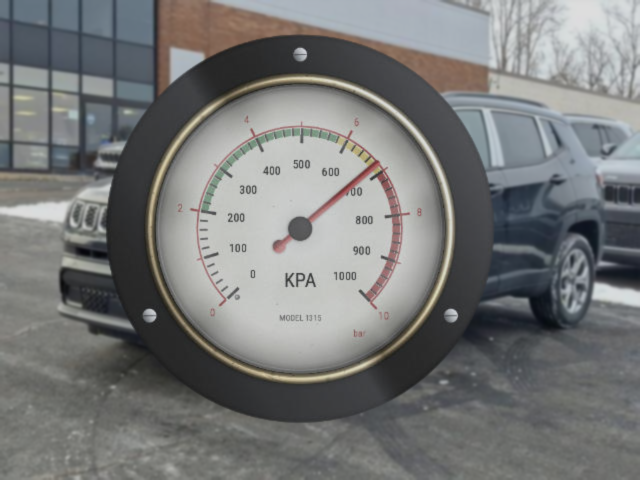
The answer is 680 kPa
